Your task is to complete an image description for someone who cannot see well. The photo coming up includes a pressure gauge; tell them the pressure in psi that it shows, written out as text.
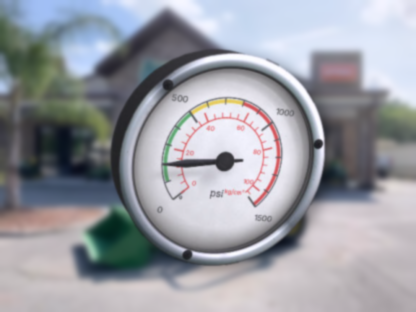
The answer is 200 psi
